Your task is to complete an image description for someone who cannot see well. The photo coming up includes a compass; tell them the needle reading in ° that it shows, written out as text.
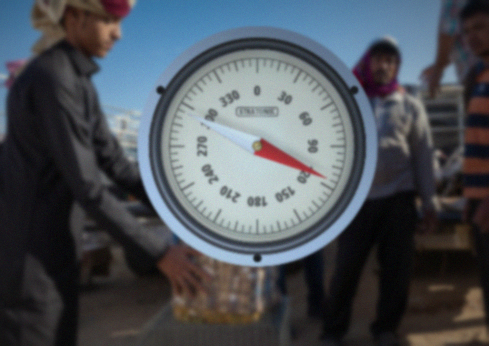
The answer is 115 °
